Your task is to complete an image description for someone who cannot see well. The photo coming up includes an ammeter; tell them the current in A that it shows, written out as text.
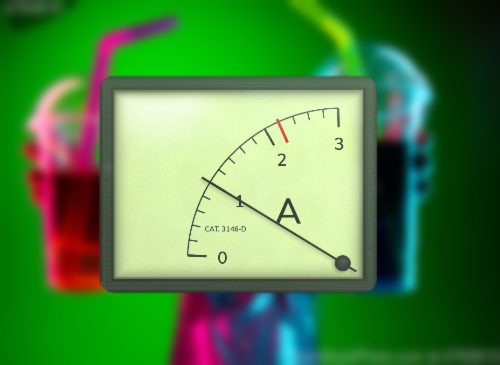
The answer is 1 A
